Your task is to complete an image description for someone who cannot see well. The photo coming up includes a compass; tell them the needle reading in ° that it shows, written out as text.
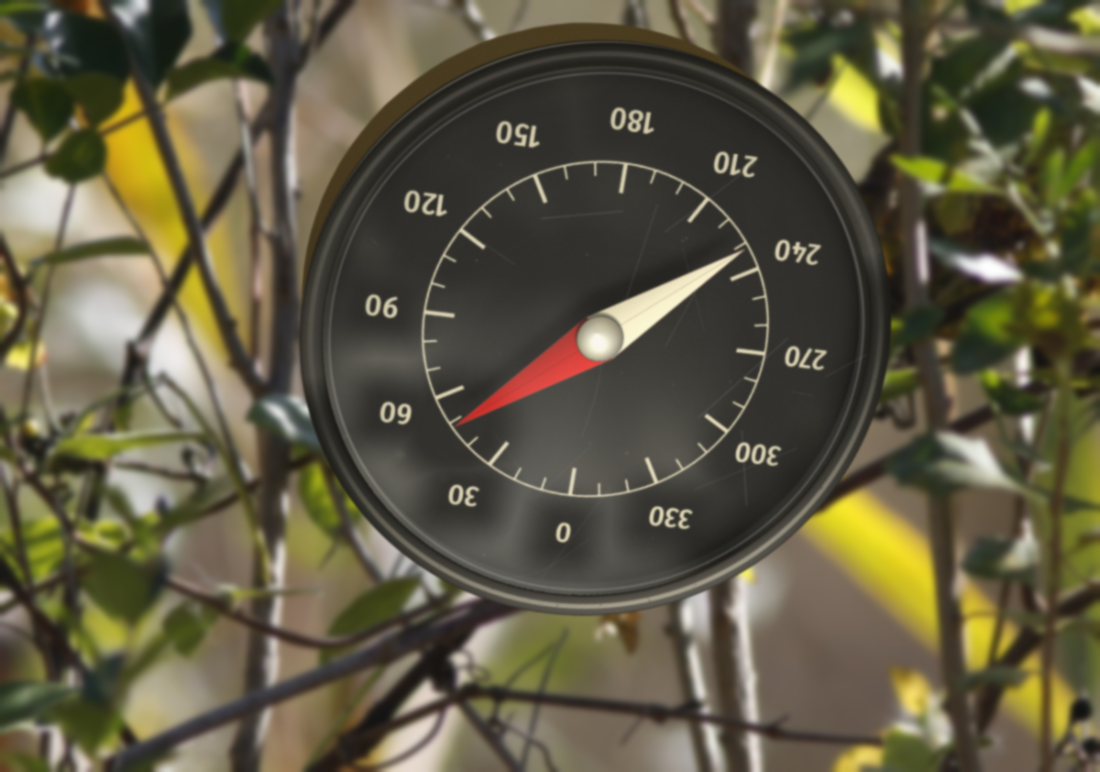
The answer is 50 °
